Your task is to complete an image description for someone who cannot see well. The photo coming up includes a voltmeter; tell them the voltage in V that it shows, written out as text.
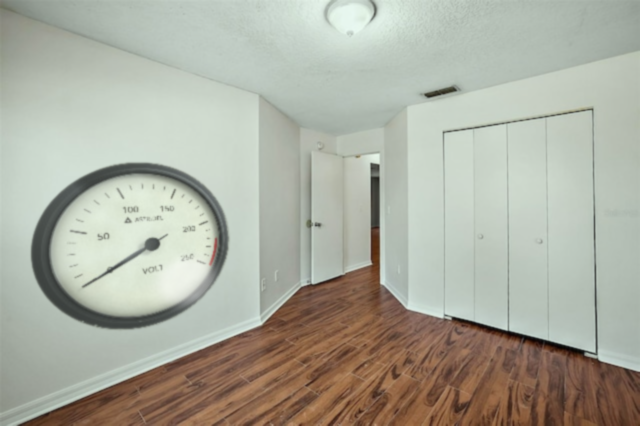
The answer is 0 V
